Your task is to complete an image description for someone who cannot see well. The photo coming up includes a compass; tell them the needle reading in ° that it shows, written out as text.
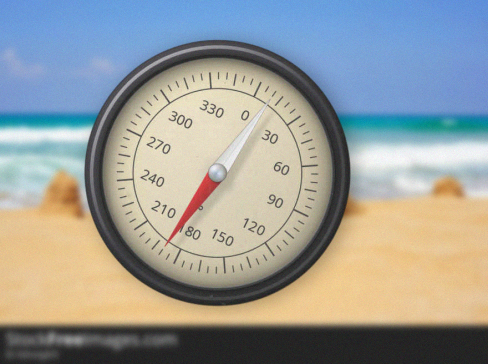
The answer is 190 °
